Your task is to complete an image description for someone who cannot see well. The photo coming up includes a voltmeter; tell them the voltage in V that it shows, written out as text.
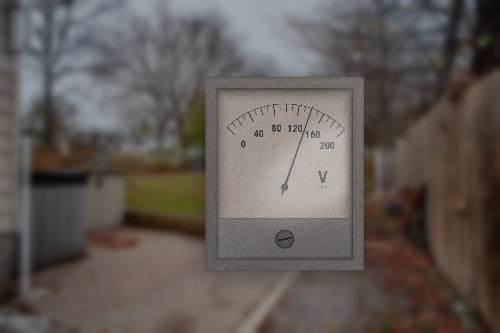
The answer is 140 V
